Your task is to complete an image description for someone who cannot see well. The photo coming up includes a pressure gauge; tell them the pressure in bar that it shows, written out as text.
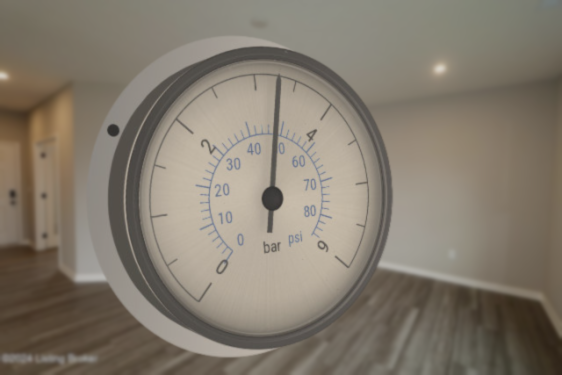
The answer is 3.25 bar
